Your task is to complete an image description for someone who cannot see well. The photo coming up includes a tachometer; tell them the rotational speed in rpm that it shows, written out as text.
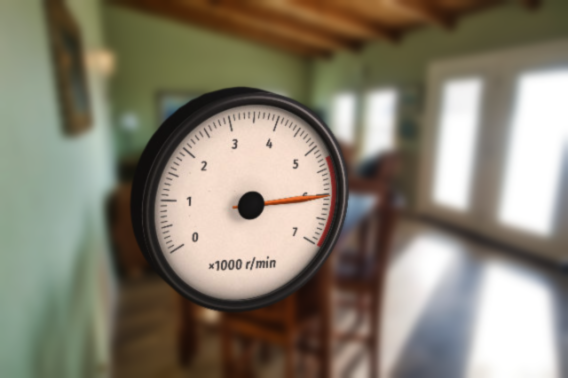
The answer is 6000 rpm
